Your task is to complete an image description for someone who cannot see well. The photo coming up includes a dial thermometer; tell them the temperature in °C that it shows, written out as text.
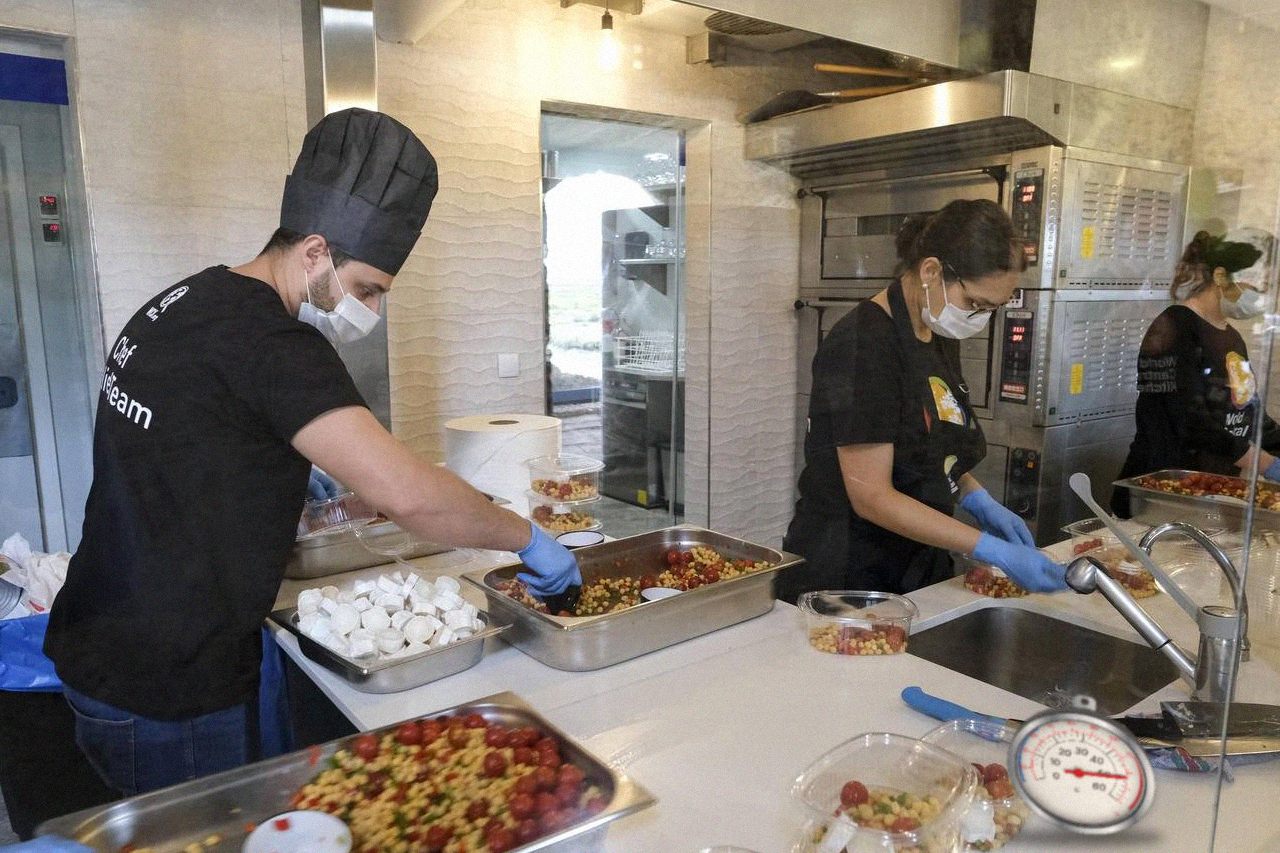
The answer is 50 °C
